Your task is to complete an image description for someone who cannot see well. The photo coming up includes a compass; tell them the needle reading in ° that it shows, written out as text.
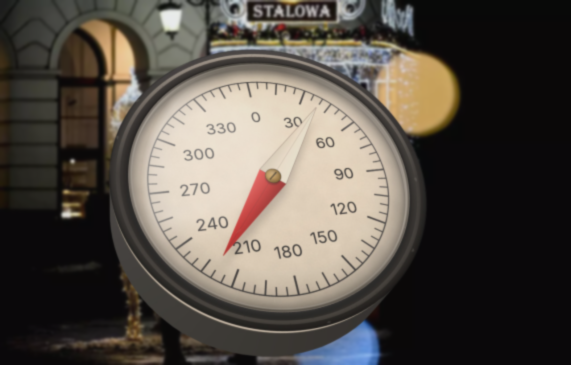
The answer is 220 °
